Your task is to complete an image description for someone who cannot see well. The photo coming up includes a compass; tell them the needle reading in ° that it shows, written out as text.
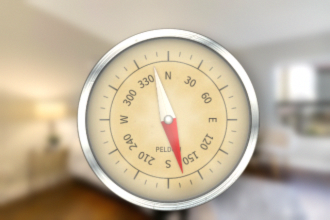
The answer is 165 °
